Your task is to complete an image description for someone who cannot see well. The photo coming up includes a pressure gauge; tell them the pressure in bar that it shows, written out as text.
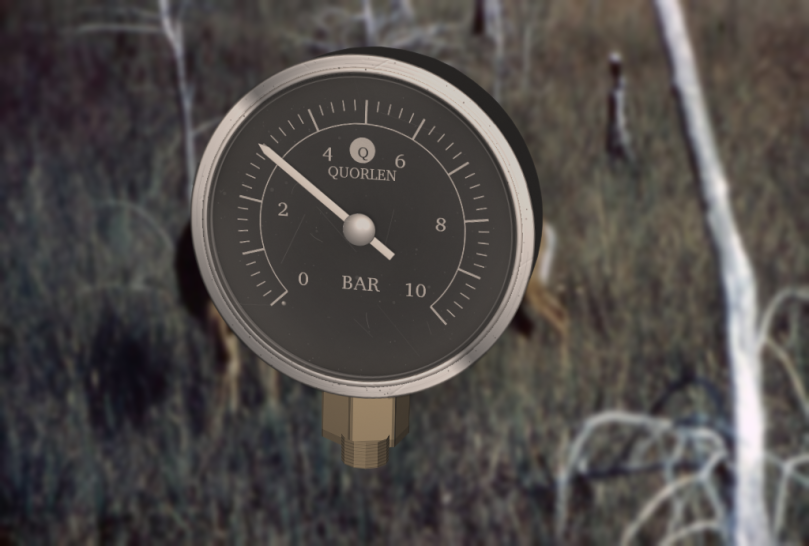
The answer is 3 bar
